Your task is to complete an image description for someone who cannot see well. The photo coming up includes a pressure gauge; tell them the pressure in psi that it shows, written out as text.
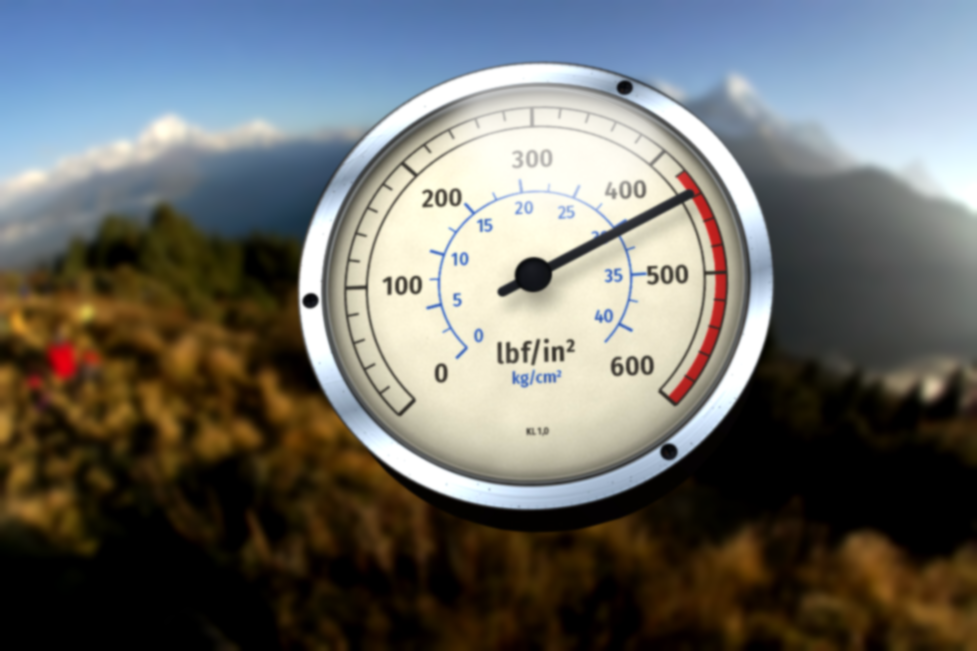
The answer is 440 psi
